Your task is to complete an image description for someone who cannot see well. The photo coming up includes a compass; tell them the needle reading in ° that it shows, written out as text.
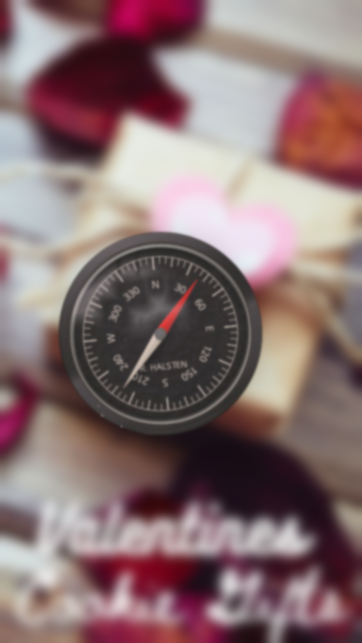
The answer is 40 °
